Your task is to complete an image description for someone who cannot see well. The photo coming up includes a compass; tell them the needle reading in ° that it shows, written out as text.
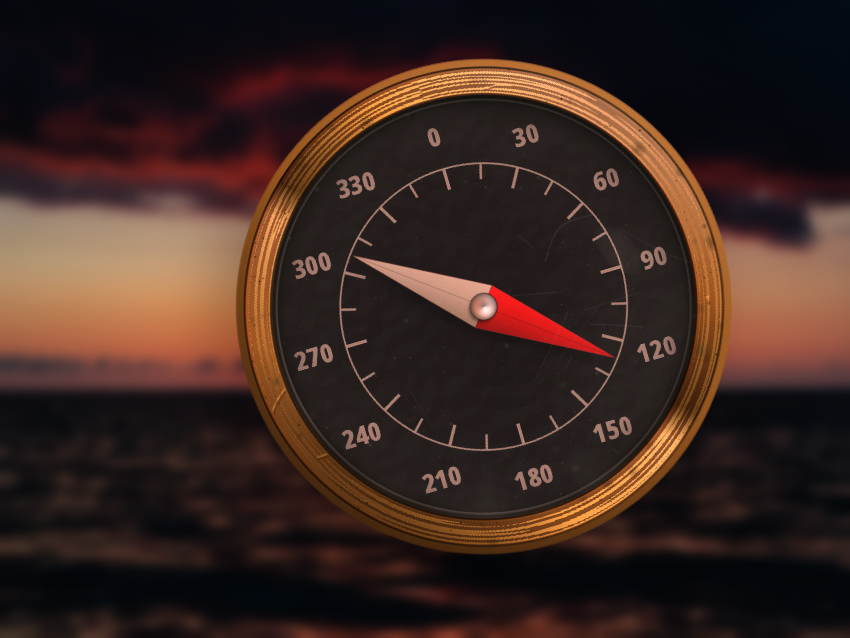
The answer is 127.5 °
